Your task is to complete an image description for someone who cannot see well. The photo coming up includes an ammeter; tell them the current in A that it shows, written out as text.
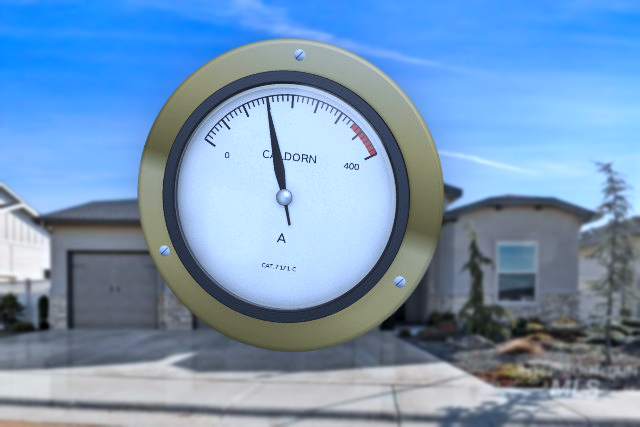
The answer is 150 A
